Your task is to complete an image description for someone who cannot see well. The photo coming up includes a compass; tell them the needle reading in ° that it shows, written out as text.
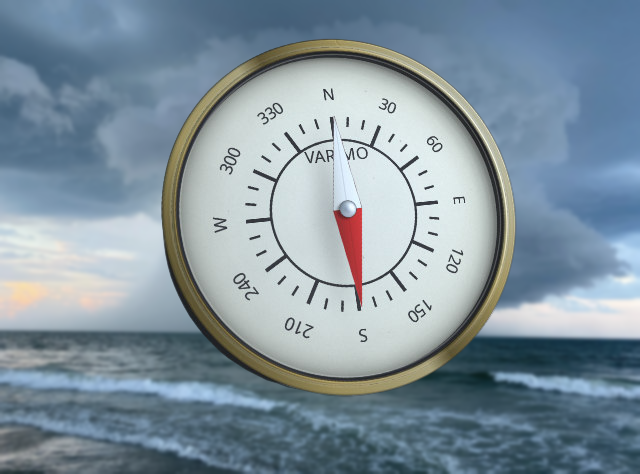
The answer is 180 °
